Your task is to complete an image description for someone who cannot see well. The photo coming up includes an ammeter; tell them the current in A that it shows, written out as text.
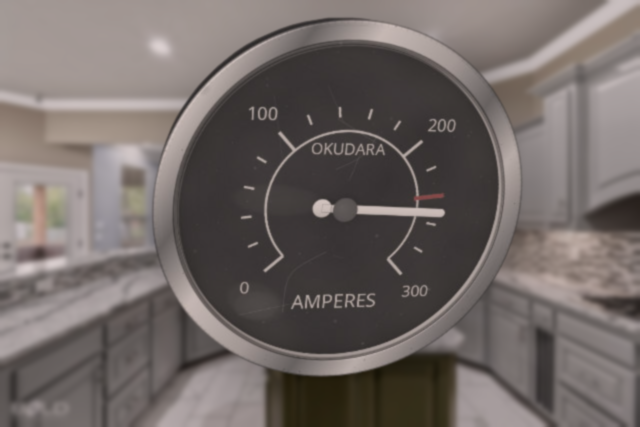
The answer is 250 A
